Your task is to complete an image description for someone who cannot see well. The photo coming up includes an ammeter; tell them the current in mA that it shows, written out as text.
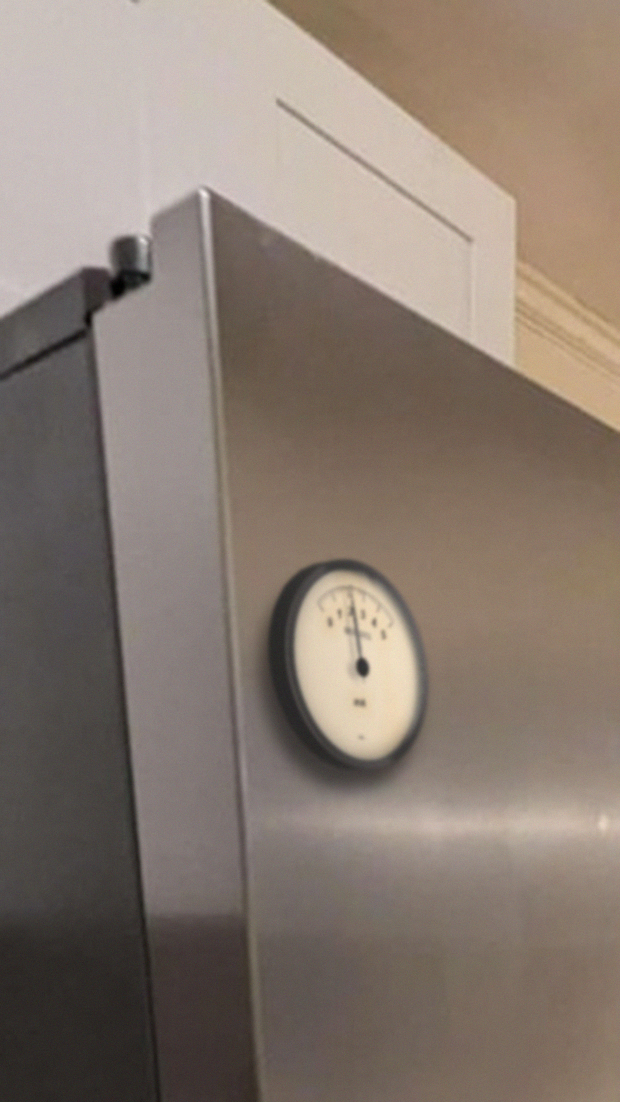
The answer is 2 mA
